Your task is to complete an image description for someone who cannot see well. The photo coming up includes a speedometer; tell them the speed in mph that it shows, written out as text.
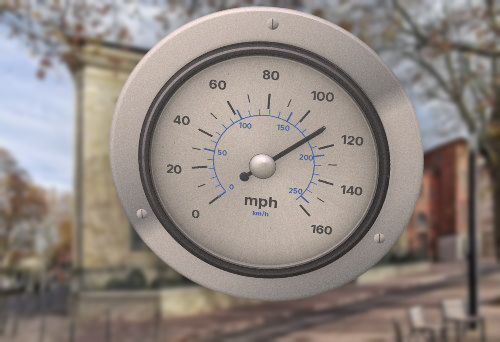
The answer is 110 mph
